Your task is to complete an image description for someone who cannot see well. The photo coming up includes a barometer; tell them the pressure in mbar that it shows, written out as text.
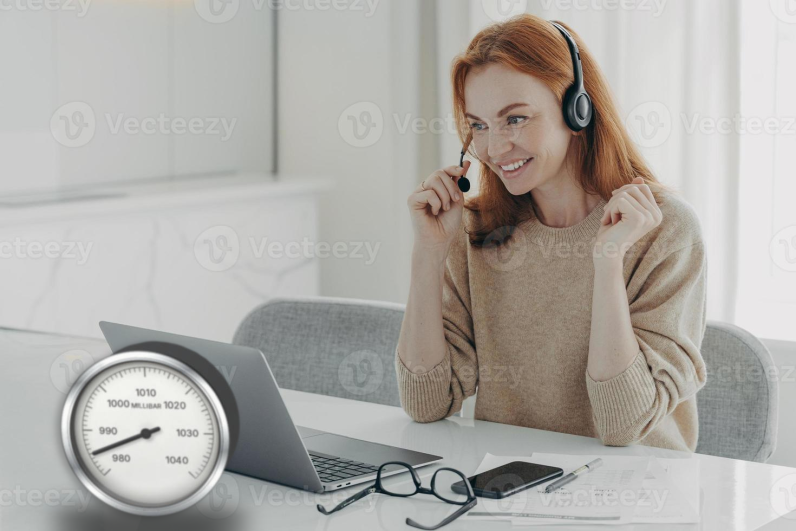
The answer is 985 mbar
